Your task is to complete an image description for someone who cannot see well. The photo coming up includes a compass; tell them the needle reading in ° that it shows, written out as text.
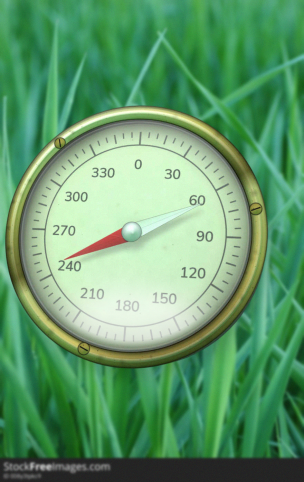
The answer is 245 °
